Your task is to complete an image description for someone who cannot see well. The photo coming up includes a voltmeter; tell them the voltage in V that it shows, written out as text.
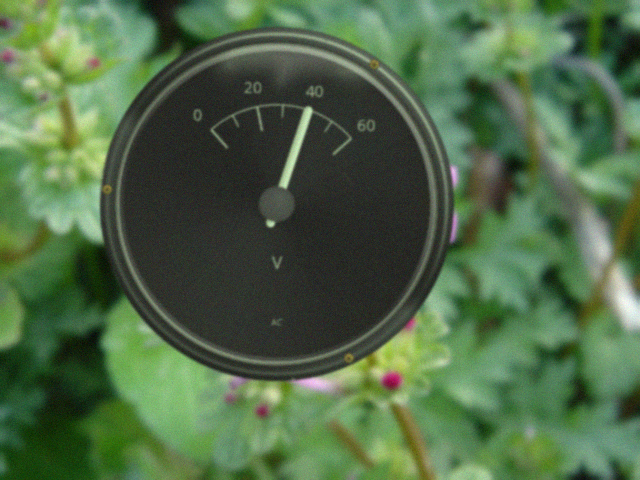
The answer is 40 V
